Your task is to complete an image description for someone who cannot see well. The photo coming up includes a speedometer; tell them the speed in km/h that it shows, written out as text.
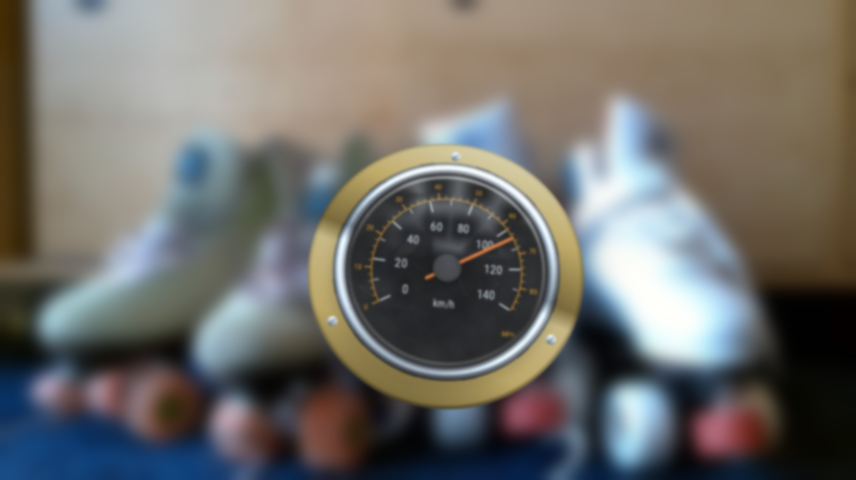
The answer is 105 km/h
